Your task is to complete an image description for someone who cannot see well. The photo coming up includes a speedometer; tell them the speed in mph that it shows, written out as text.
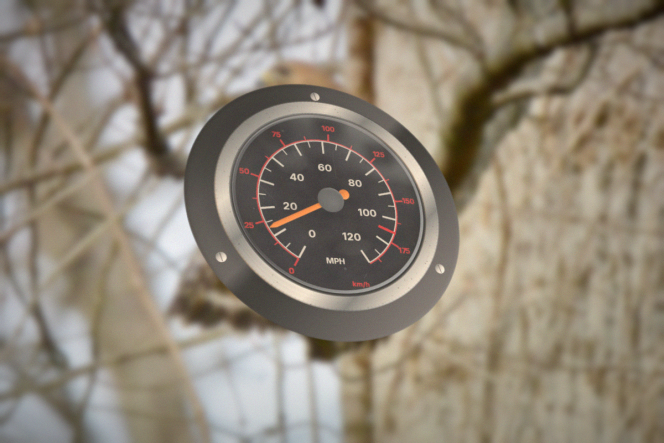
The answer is 12.5 mph
